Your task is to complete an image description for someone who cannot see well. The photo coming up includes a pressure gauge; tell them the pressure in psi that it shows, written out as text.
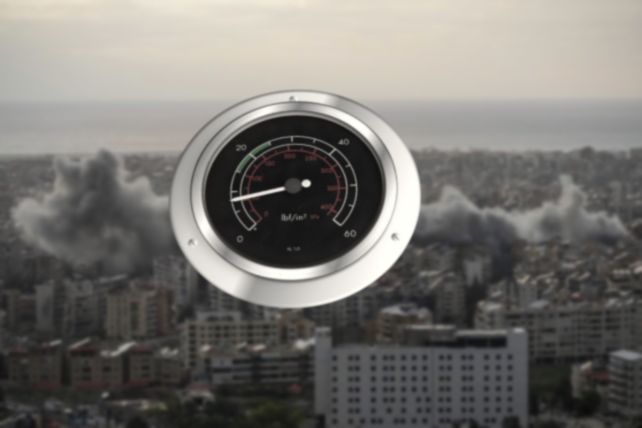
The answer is 7.5 psi
